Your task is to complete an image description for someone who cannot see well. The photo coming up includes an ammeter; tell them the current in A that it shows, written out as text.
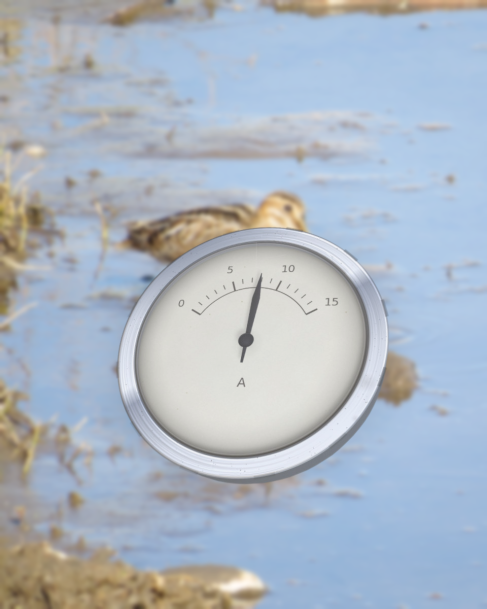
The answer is 8 A
